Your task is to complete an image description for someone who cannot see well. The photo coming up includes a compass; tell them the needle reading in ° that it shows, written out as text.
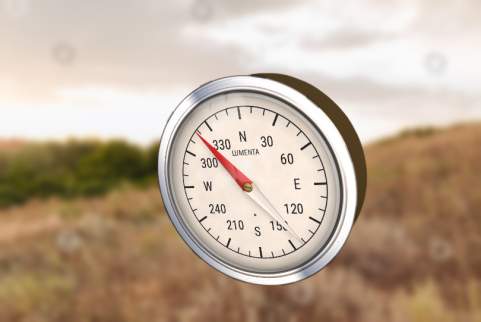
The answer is 320 °
